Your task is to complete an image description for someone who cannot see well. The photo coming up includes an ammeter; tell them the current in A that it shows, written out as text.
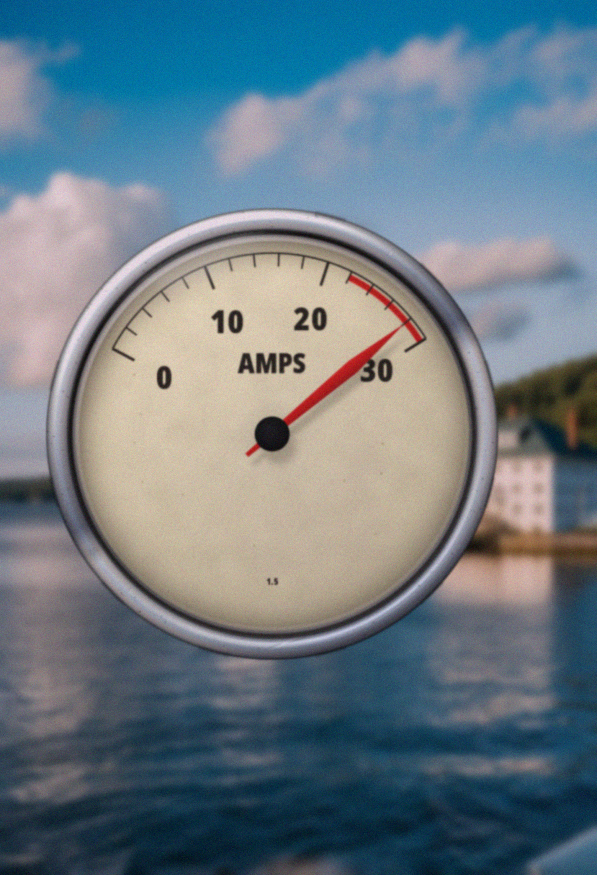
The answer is 28 A
